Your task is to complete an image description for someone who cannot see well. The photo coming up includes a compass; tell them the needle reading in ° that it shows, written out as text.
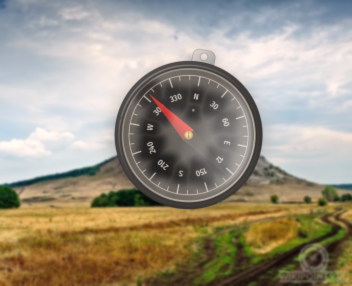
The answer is 305 °
